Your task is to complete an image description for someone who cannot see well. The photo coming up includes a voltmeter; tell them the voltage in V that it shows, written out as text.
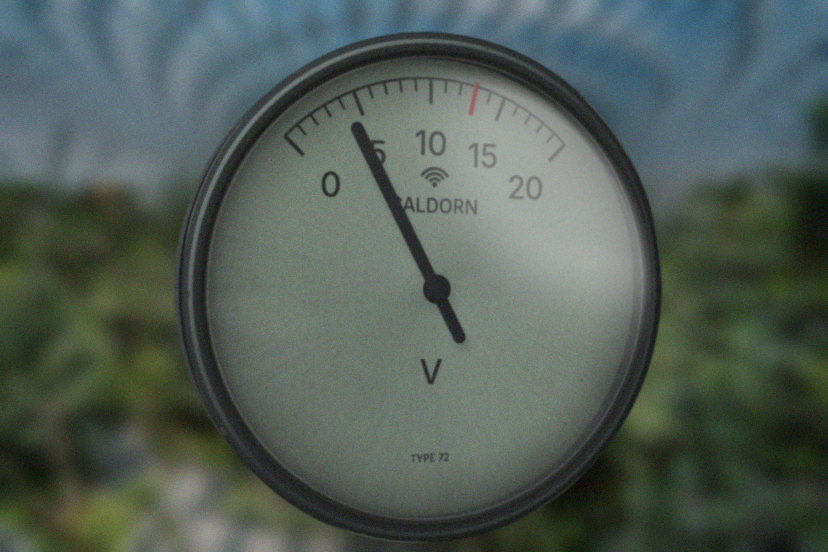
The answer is 4 V
